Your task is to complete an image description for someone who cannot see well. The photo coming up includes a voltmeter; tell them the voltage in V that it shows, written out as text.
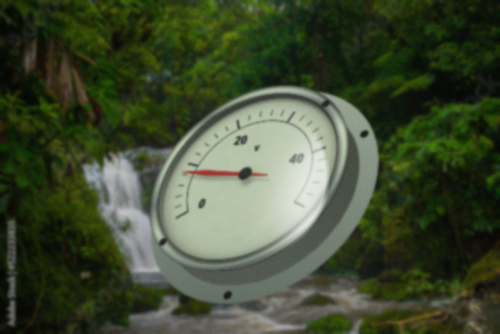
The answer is 8 V
